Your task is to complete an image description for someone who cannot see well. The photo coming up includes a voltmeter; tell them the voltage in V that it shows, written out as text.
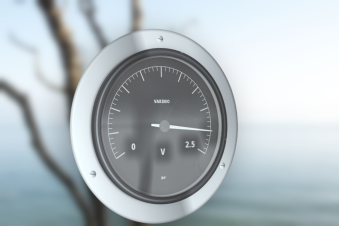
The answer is 2.25 V
